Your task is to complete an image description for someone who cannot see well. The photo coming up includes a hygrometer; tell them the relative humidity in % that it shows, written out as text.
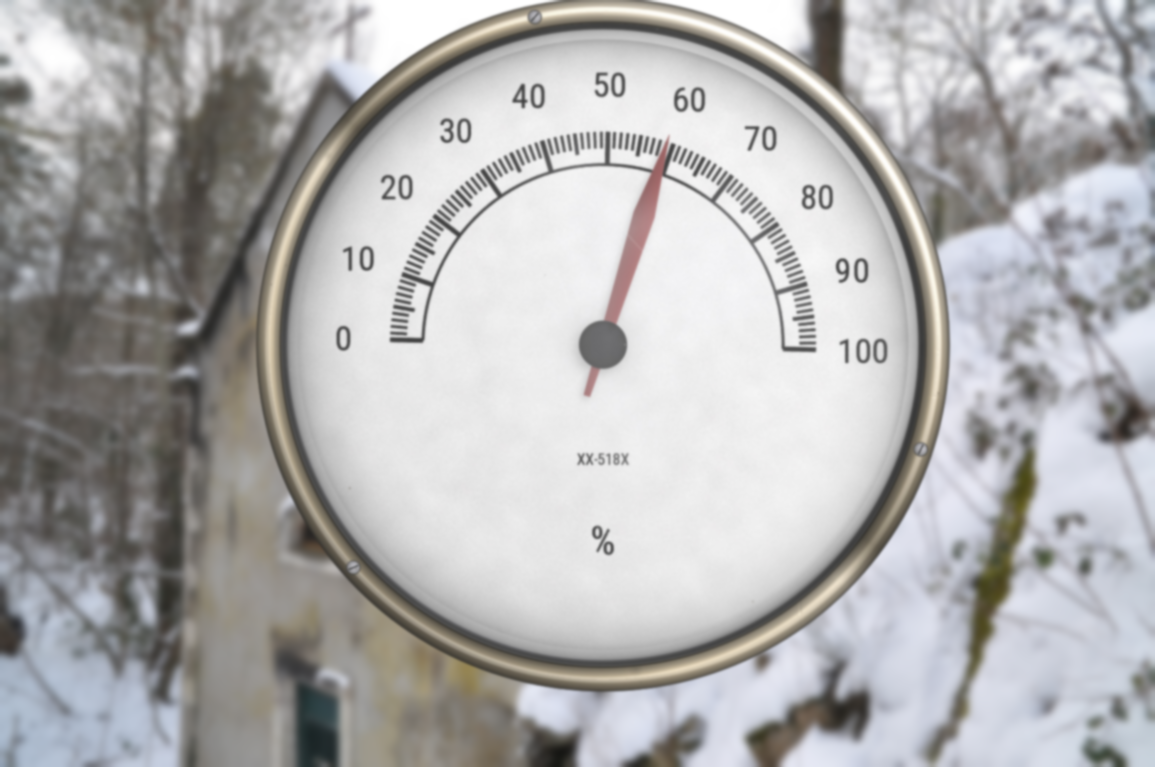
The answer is 59 %
